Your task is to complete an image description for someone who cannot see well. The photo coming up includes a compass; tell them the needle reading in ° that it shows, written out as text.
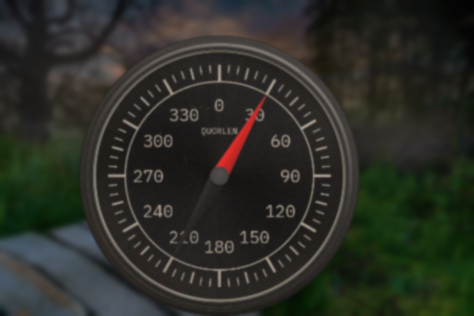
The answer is 30 °
